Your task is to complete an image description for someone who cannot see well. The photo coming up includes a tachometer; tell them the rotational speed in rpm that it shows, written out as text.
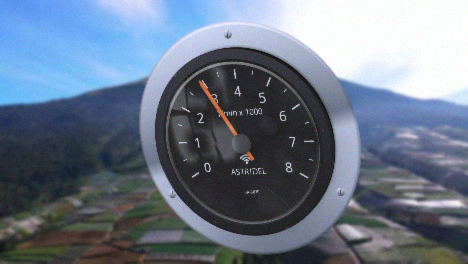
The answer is 3000 rpm
